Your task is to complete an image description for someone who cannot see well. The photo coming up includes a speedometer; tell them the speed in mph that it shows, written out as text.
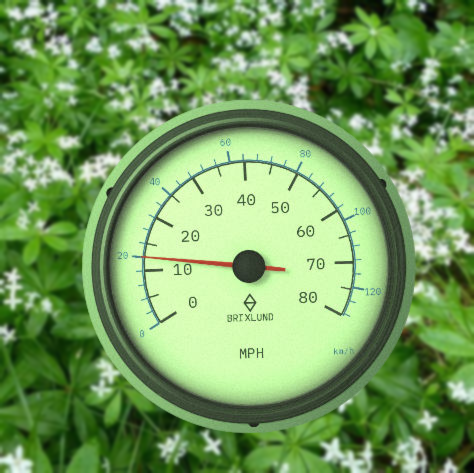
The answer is 12.5 mph
